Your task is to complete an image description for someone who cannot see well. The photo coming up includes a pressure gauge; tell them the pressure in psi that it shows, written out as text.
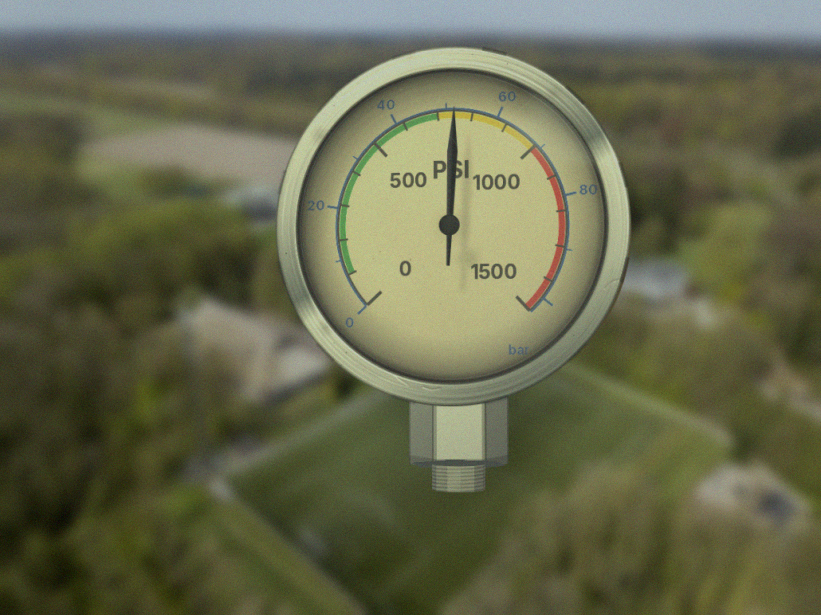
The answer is 750 psi
